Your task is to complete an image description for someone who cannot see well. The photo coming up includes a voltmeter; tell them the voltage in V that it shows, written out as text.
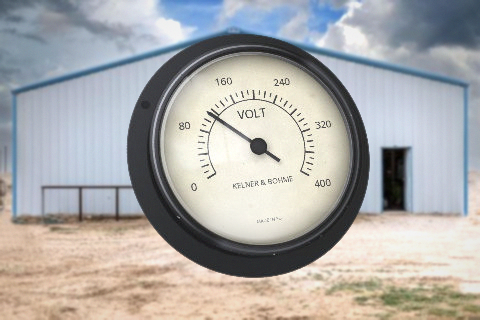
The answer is 110 V
